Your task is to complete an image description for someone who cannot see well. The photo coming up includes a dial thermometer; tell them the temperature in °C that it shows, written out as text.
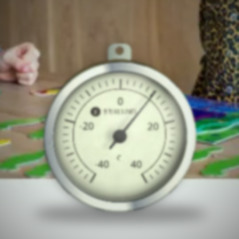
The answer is 10 °C
